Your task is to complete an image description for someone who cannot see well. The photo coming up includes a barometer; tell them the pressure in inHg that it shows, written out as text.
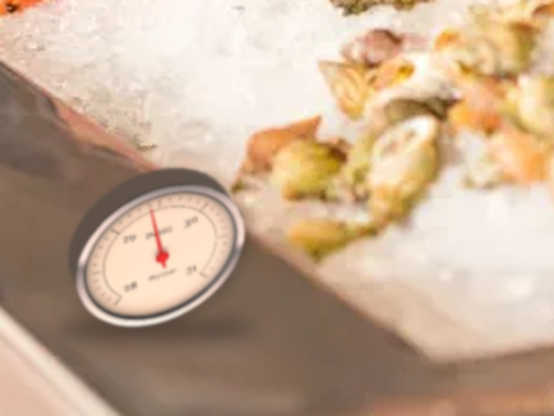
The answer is 29.4 inHg
